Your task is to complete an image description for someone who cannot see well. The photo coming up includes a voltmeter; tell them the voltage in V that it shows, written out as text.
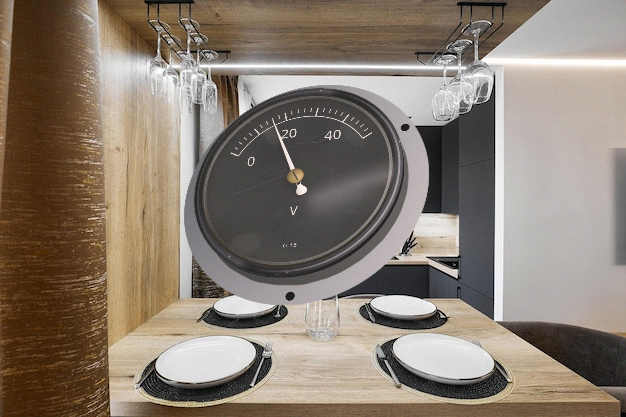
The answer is 16 V
